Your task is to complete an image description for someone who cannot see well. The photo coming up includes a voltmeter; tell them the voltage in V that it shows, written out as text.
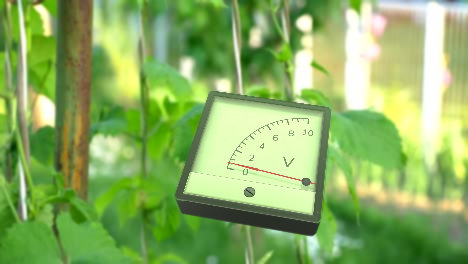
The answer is 0.5 V
